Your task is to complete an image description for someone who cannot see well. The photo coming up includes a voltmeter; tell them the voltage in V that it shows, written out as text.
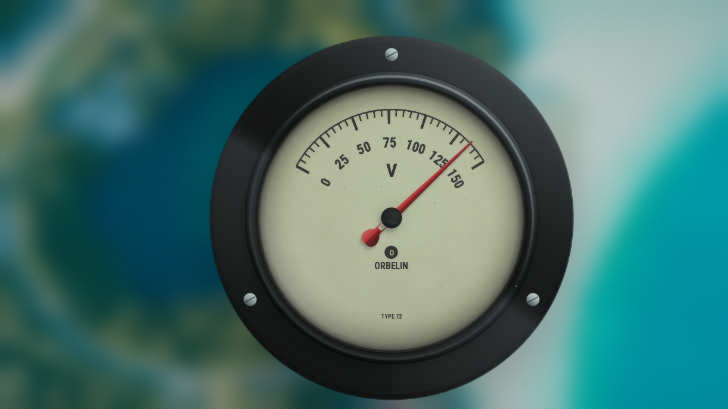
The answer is 135 V
